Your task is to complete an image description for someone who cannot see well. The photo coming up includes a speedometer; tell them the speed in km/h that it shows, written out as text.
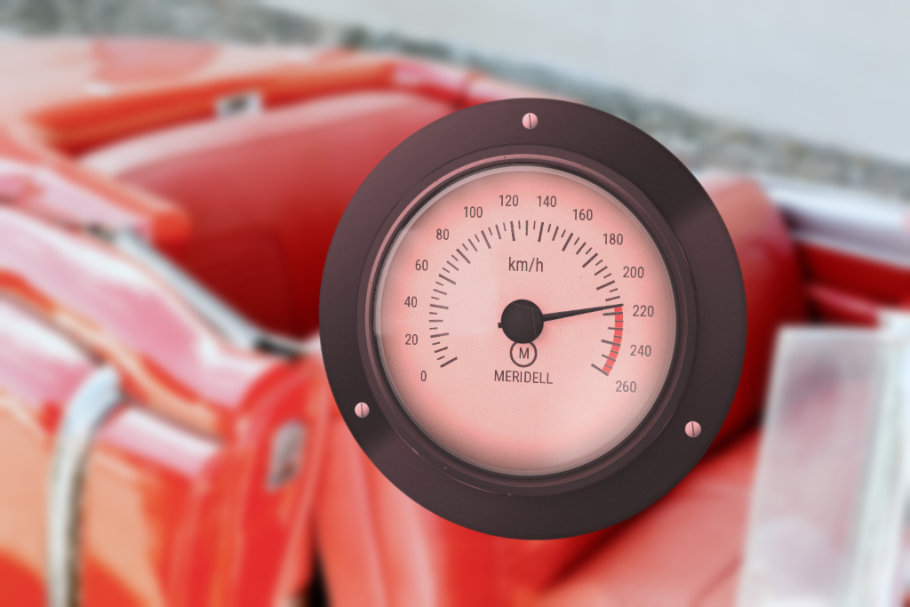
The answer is 215 km/h
